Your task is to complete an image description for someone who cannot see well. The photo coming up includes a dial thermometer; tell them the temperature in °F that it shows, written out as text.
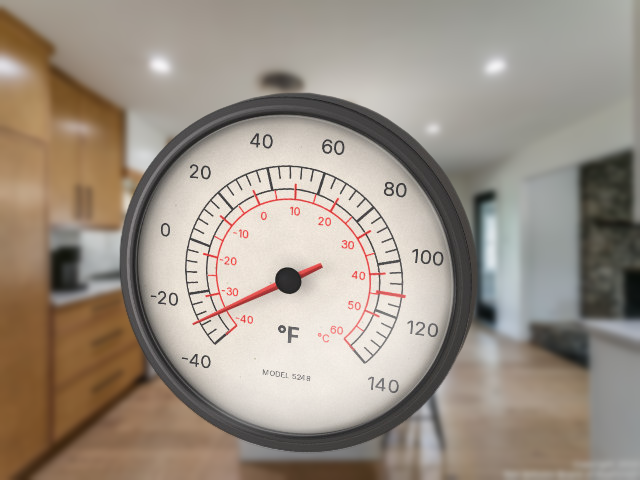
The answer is -30 °F
